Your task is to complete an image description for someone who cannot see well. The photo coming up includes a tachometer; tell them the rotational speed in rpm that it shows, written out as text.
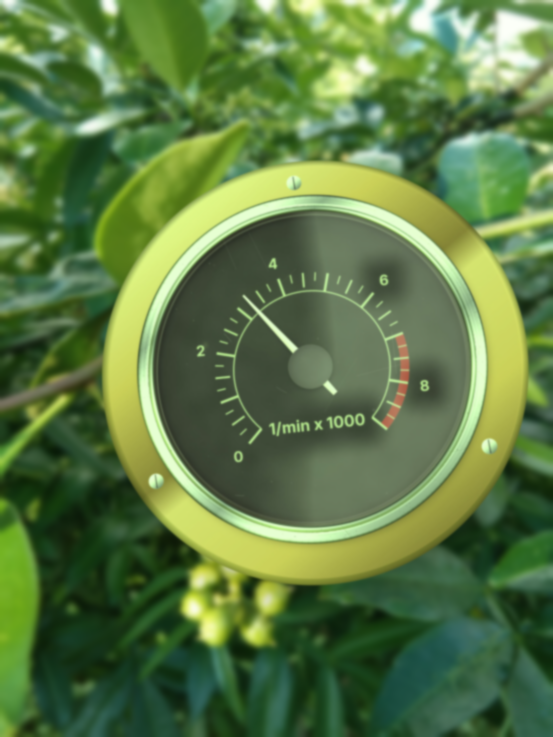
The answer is 3250 rpm
